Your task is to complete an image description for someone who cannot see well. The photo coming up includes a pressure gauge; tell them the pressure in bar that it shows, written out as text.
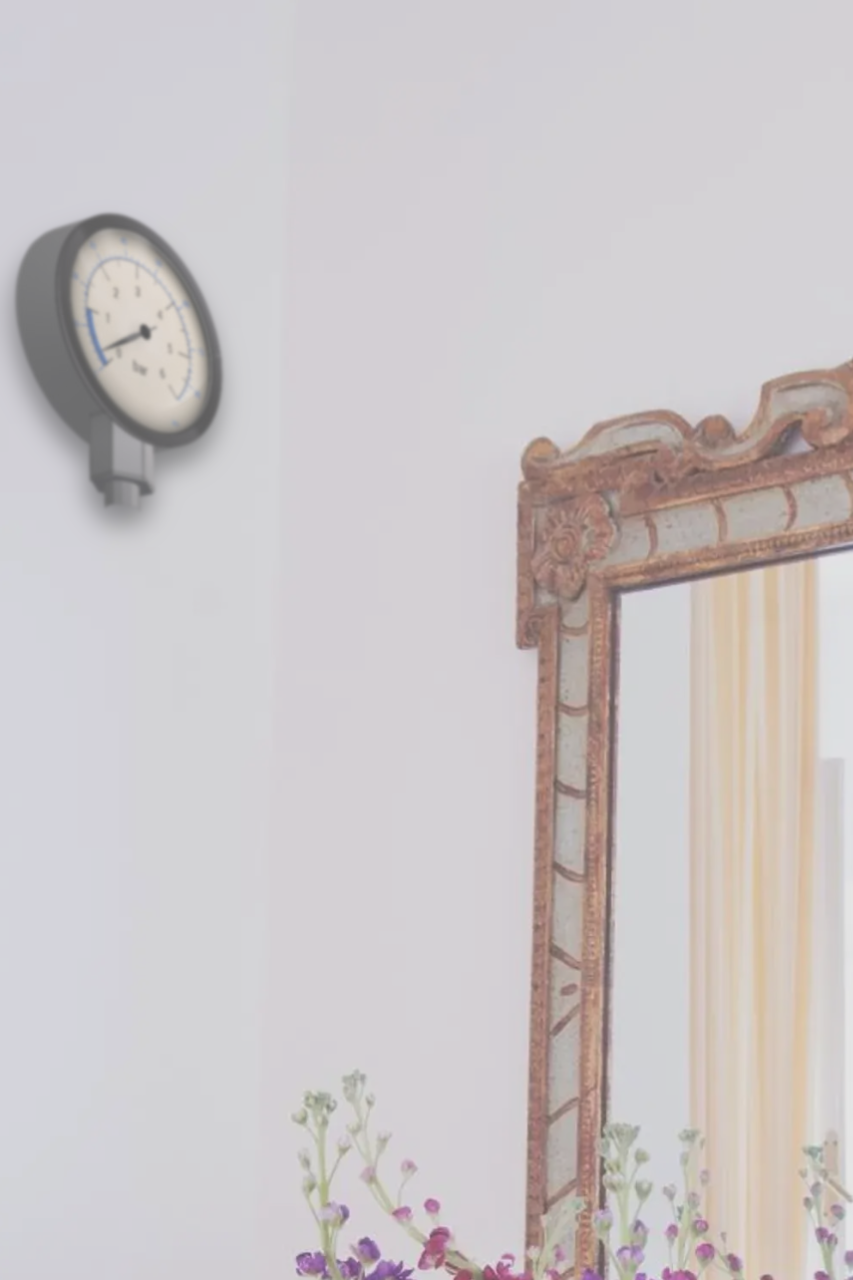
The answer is 0.25 bar
